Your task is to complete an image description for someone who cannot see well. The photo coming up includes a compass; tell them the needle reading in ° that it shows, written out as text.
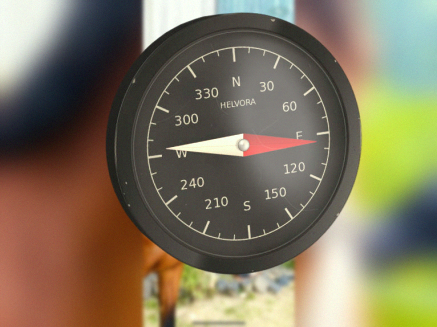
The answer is 95 °
